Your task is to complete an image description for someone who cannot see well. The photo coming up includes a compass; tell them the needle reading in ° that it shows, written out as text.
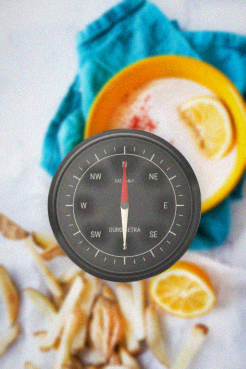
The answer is 0 °
